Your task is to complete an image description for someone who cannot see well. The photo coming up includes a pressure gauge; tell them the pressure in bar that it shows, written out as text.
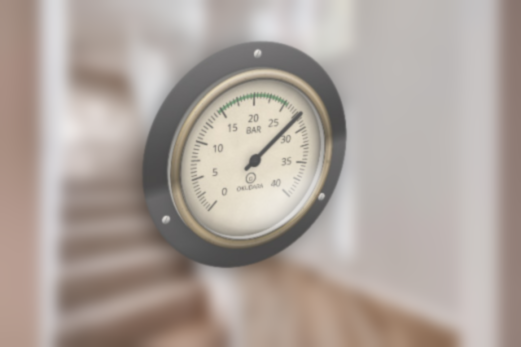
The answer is 27.5 bar
